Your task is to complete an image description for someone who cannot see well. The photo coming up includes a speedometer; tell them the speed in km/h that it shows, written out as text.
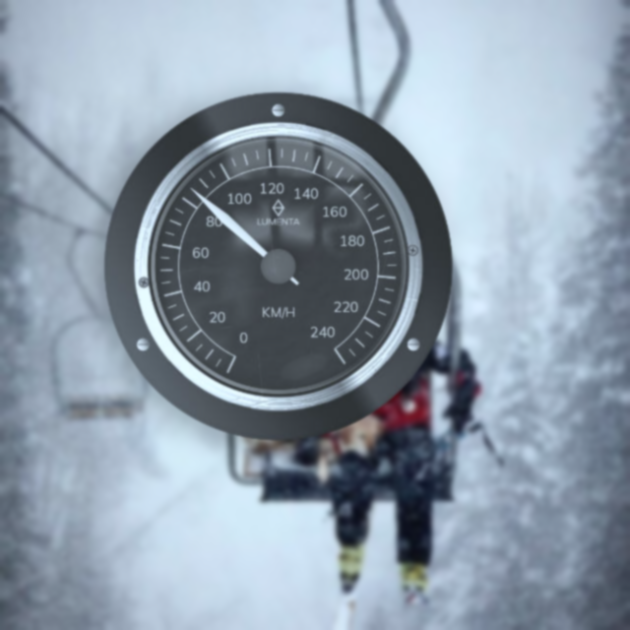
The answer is 85 km/h
